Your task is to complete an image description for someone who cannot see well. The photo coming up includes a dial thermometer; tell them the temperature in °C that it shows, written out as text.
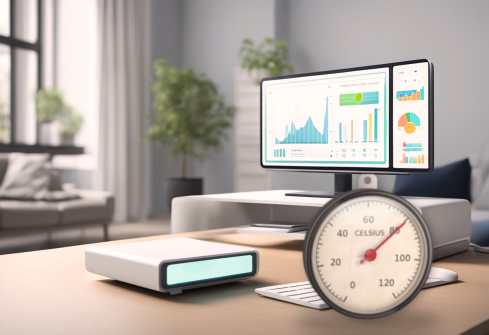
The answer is 80 °C
